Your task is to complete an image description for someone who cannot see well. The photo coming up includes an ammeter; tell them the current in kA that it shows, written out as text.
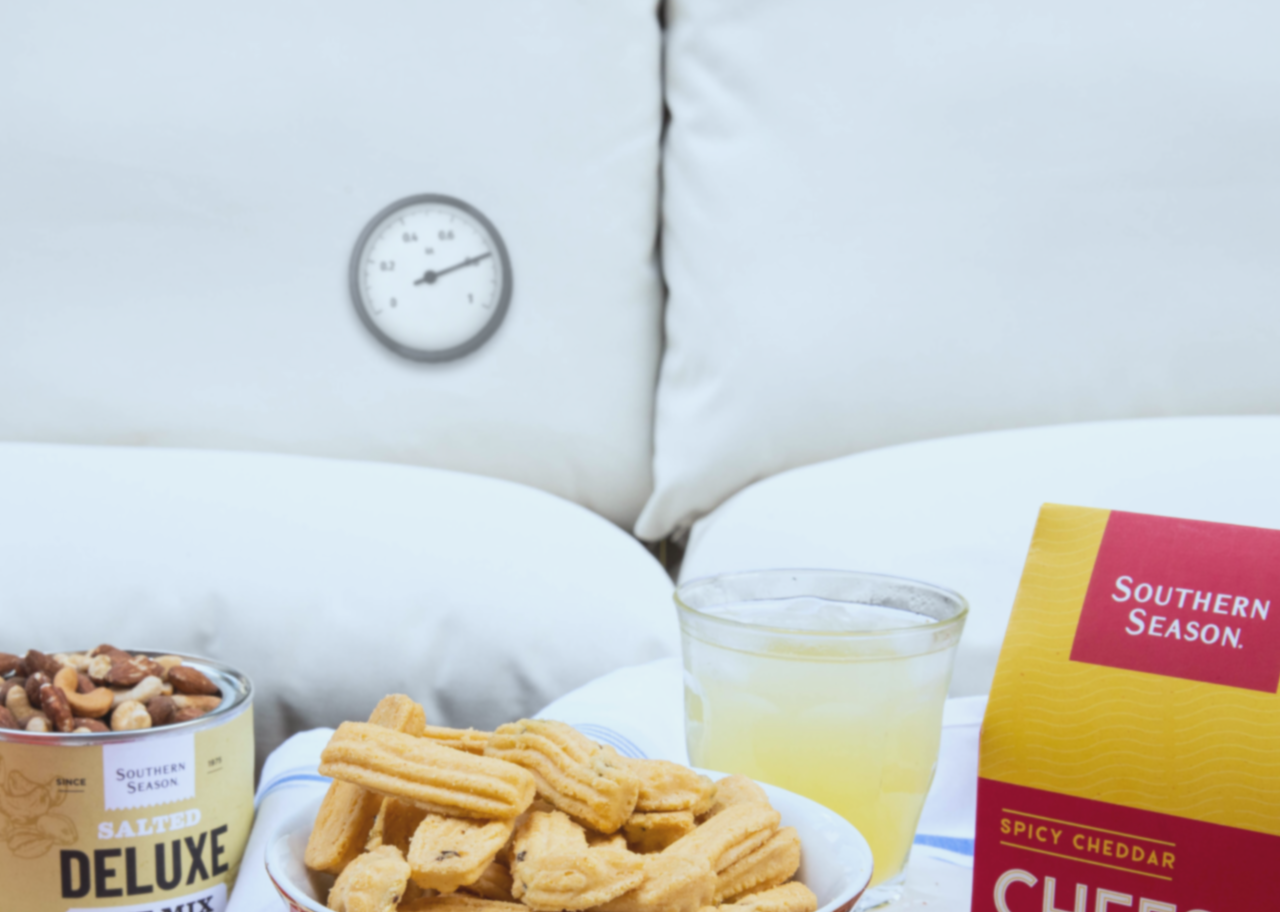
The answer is 0.8 kA
